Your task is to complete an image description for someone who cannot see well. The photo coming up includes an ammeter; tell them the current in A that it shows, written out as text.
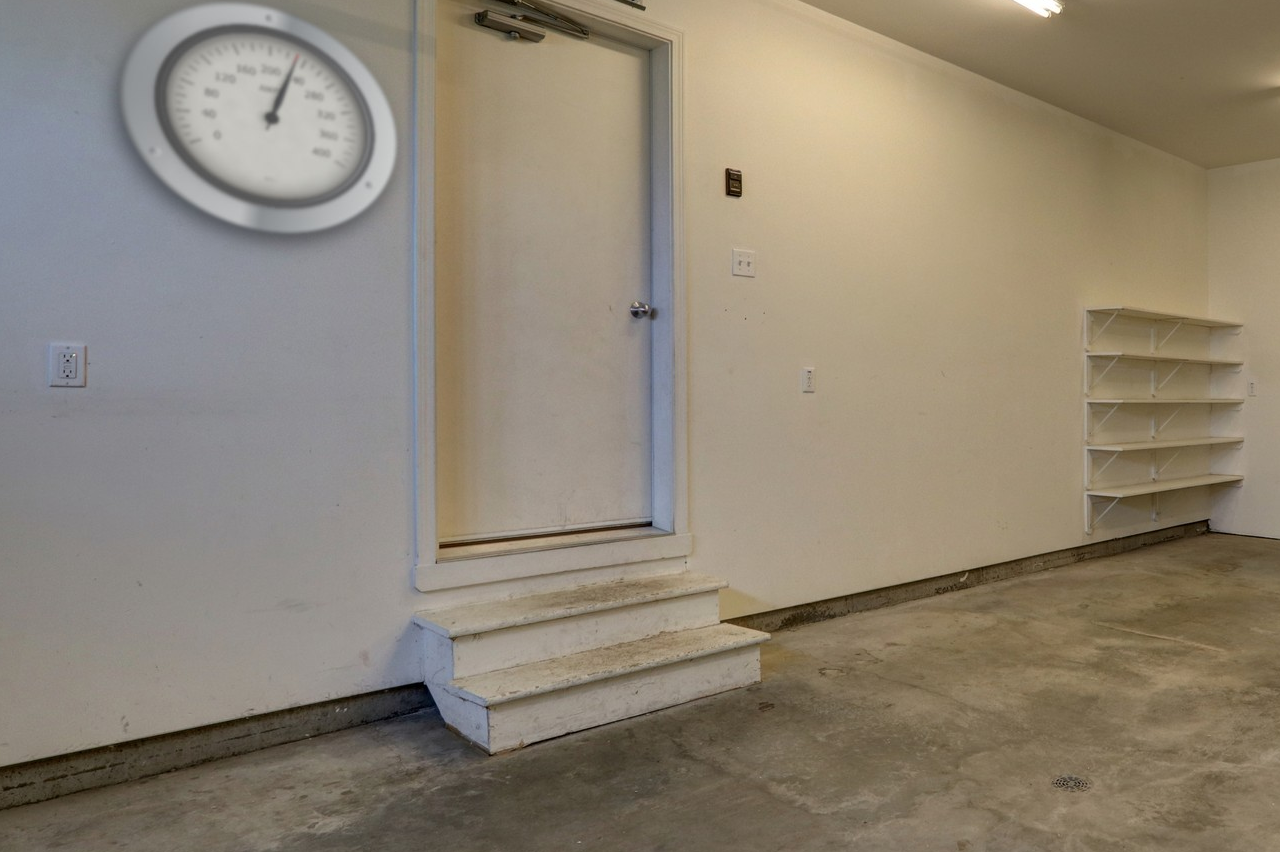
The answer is 230 A
